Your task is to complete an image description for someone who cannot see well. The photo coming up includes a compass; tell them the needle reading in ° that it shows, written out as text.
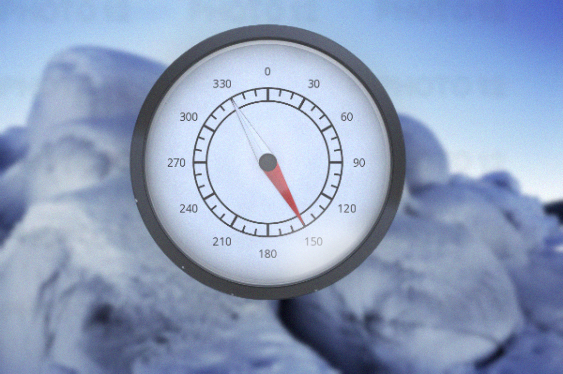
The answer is 150 °
